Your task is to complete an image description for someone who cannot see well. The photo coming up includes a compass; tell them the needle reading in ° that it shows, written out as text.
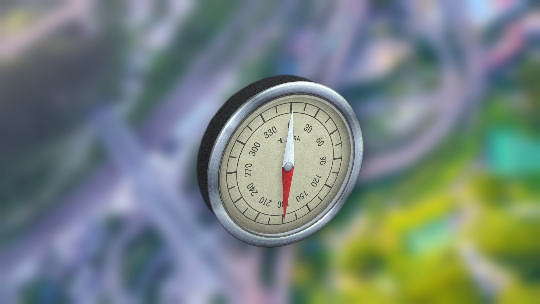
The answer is 180 °
